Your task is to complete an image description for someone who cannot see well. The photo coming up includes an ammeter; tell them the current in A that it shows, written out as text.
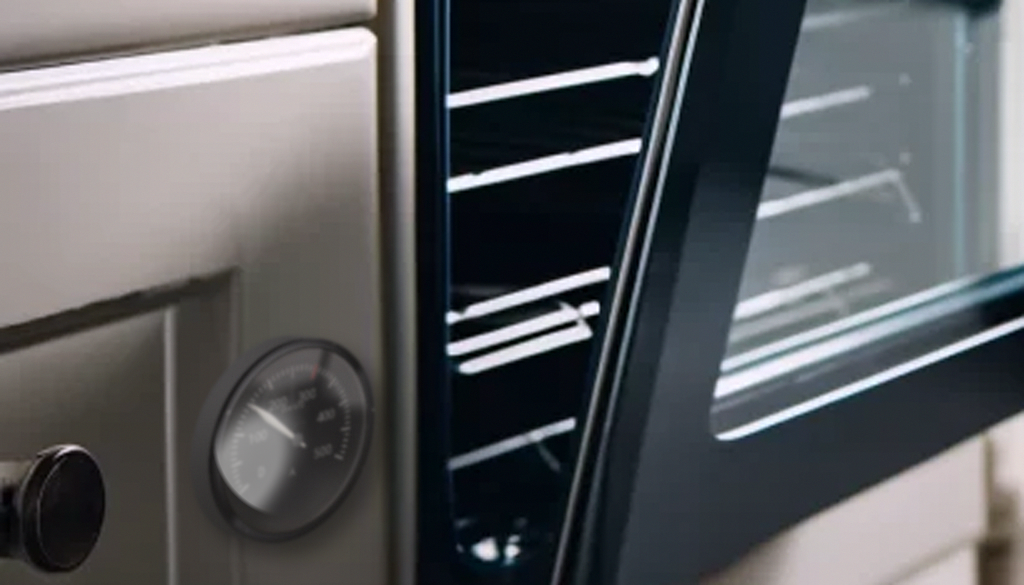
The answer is 150 A
